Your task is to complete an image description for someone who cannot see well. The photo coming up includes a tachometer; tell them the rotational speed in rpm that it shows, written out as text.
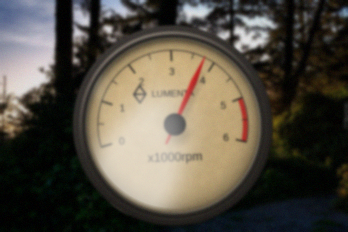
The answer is 3750 rpm
